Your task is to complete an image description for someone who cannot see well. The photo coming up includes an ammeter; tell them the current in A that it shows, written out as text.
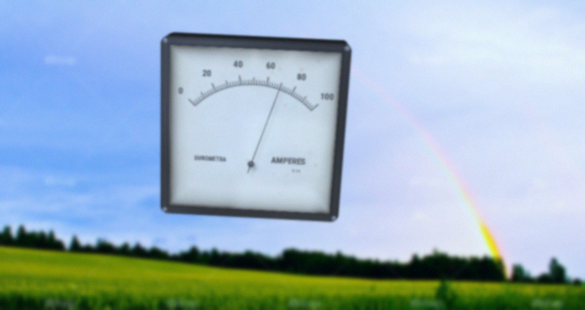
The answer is 70 A
